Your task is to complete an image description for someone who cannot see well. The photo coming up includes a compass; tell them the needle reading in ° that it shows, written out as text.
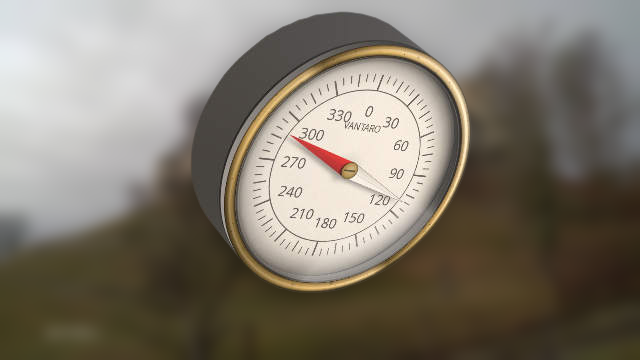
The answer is 290 °
